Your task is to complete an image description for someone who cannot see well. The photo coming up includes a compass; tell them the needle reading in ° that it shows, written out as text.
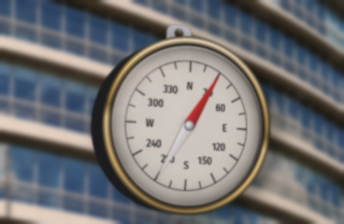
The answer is 30 °
